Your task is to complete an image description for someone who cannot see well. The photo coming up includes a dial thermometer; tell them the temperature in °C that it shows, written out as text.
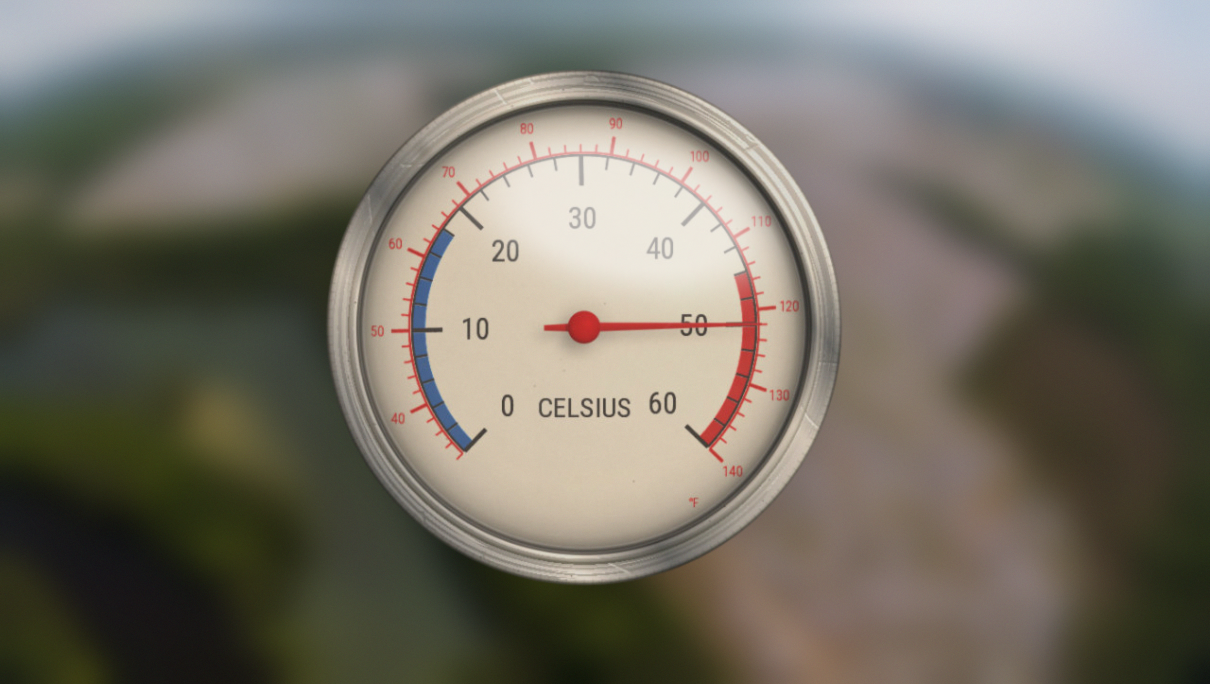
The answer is 50 °C
